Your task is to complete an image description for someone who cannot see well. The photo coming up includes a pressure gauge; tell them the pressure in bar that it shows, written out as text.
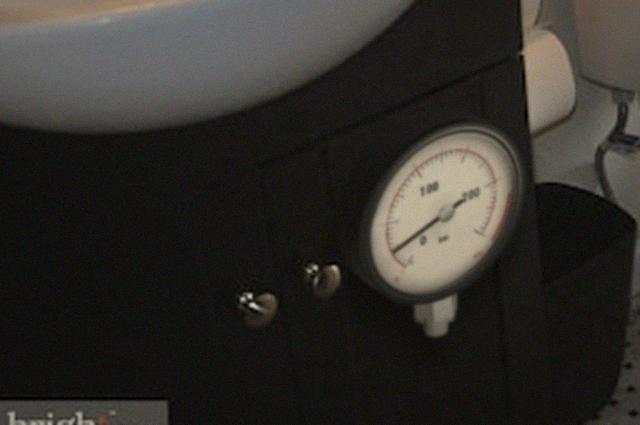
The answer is 25 bar
